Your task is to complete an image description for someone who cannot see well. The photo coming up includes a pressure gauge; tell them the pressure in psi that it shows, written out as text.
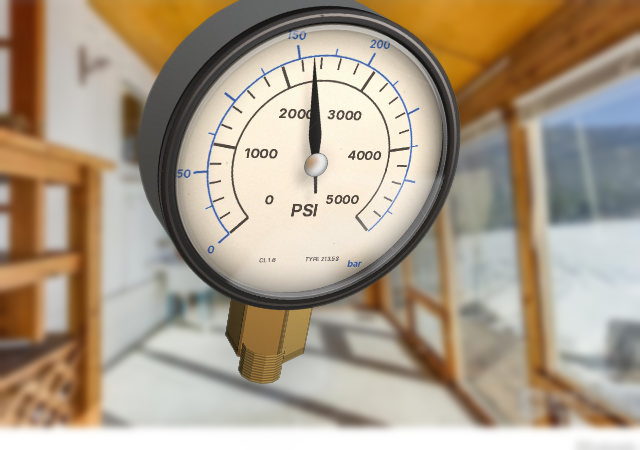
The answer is 2300 psi
